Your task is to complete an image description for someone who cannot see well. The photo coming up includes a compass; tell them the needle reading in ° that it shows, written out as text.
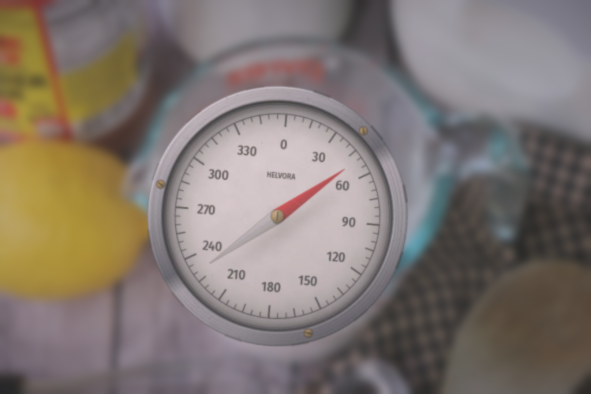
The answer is 50 °
